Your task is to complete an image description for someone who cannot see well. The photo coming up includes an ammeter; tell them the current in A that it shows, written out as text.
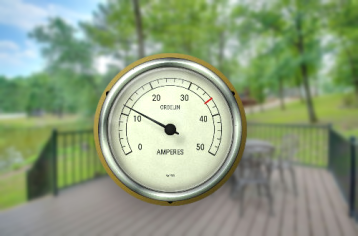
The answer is 12 A
